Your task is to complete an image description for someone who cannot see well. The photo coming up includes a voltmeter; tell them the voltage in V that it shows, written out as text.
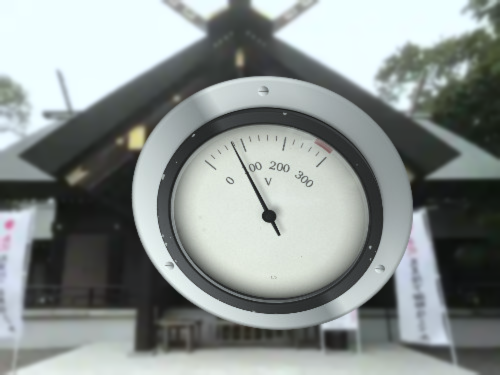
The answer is 80 V
